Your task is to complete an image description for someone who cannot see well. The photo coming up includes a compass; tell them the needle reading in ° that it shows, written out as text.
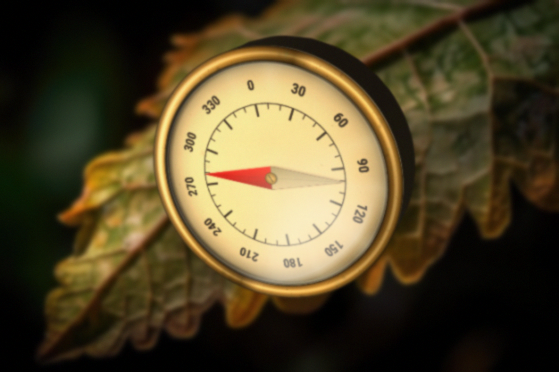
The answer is 280 °
